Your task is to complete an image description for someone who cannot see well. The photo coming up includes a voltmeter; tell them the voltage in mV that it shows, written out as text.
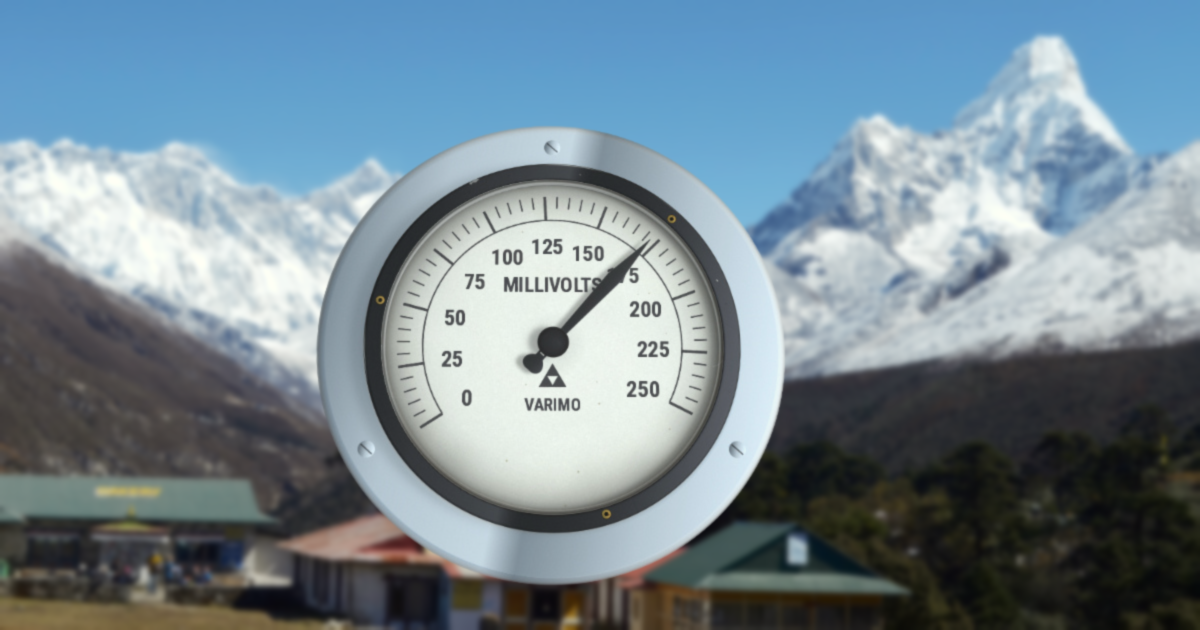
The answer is 172.5 mV
